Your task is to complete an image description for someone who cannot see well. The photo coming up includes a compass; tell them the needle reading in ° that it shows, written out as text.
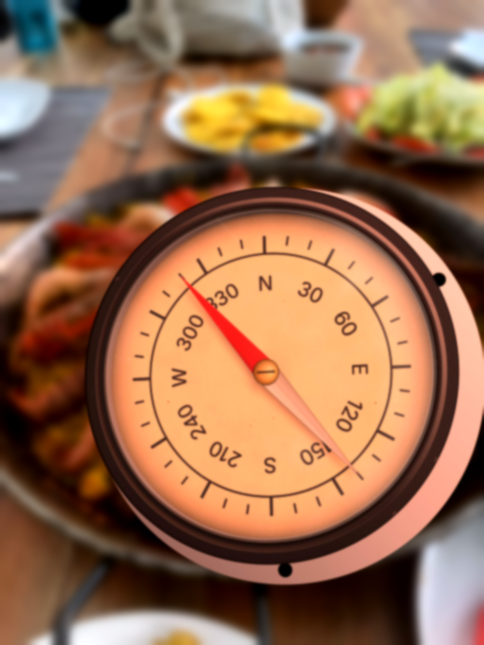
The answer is 320 °
